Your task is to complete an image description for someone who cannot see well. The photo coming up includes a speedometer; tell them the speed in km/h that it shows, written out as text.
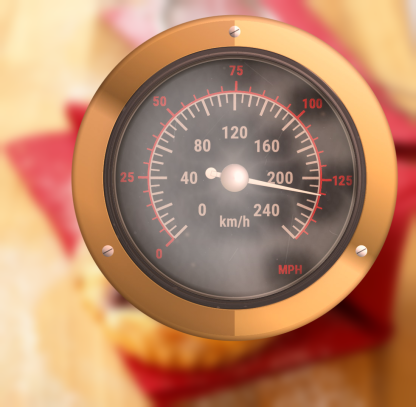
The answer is 210 km/h
